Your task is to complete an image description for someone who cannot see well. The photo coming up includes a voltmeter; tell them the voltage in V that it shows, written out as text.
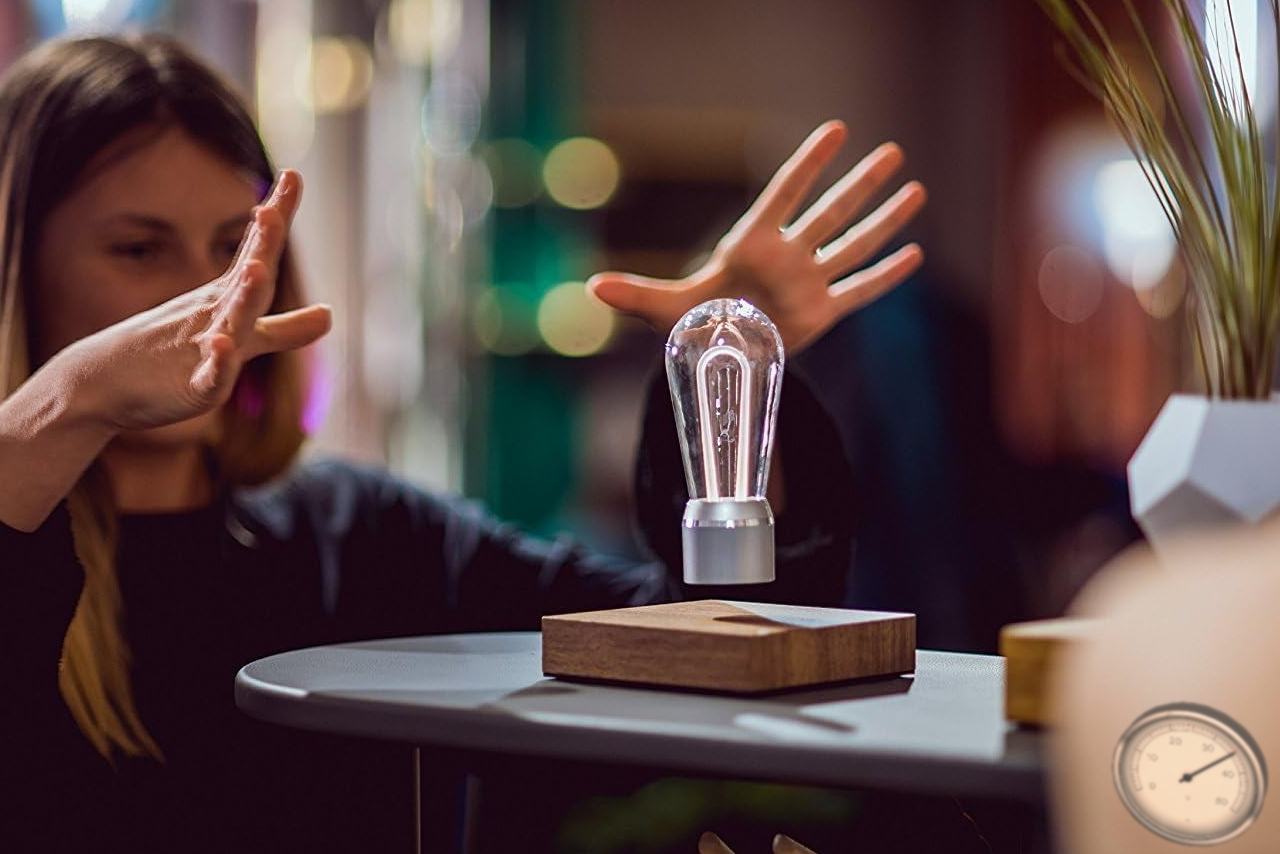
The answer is 35 V
